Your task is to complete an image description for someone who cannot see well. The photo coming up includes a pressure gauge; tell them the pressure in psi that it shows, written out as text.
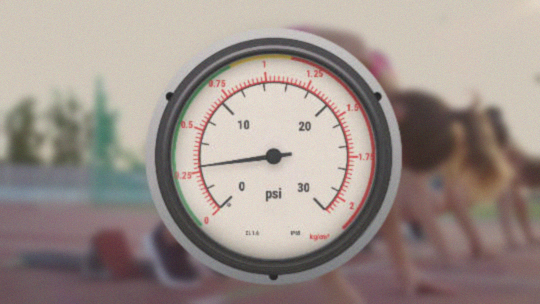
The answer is 4 psi
